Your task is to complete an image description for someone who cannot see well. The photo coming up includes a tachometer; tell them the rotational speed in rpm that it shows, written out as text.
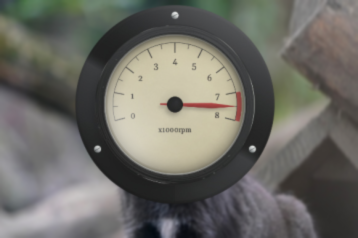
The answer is 7500 rpm
